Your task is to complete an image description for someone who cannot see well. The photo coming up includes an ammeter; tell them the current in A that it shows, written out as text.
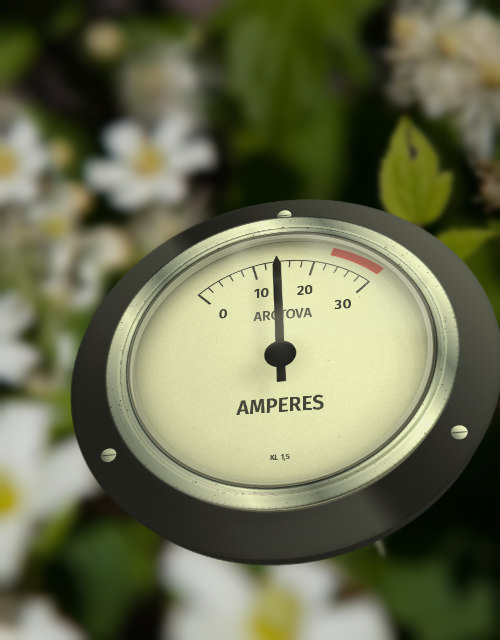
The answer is 14 A
